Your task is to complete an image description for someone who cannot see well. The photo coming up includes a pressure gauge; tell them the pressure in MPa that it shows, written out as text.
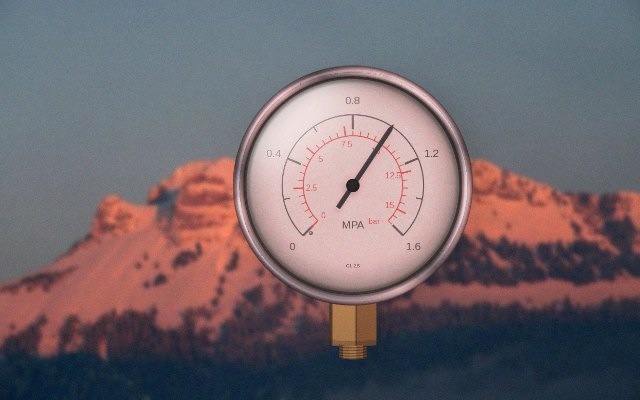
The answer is 1 MPa
